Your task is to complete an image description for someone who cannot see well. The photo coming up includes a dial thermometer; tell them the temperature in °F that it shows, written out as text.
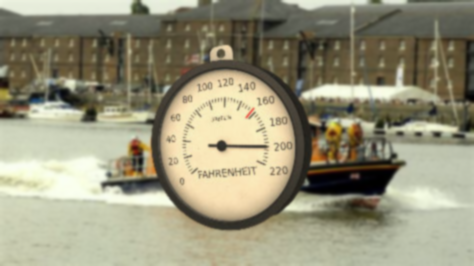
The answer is 200 °F
